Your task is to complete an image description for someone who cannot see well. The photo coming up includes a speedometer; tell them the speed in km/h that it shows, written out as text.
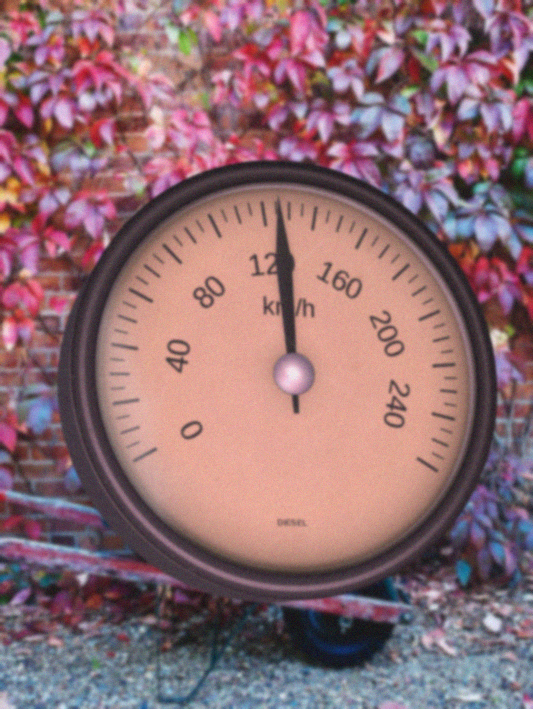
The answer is 125 km/h
